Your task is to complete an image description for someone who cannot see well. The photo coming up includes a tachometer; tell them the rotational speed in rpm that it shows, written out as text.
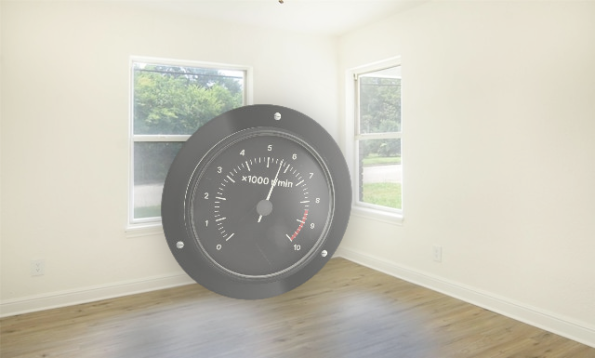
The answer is 5600 rpm
